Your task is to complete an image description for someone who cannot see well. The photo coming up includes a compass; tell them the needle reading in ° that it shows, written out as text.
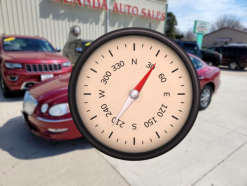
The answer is 35 °
